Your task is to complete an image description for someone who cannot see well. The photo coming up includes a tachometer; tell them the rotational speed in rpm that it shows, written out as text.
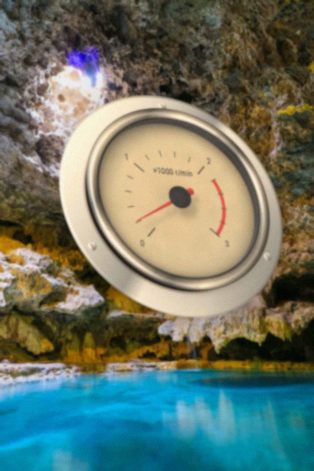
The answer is 200 rpm
